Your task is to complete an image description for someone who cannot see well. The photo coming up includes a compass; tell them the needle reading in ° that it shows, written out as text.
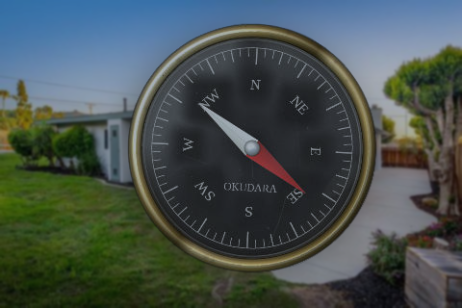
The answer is 127.5 °
